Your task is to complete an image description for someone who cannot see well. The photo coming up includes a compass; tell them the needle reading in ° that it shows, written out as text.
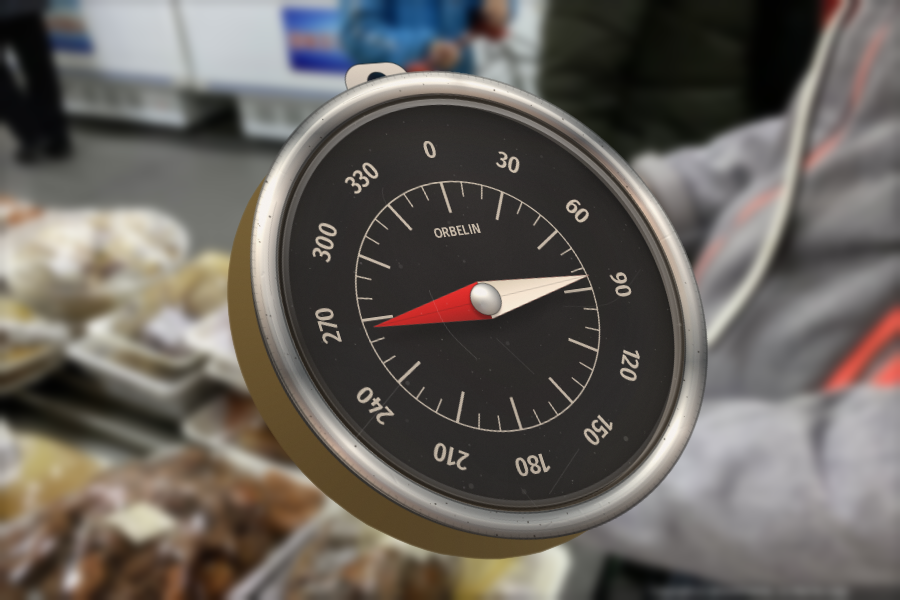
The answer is 265 °
